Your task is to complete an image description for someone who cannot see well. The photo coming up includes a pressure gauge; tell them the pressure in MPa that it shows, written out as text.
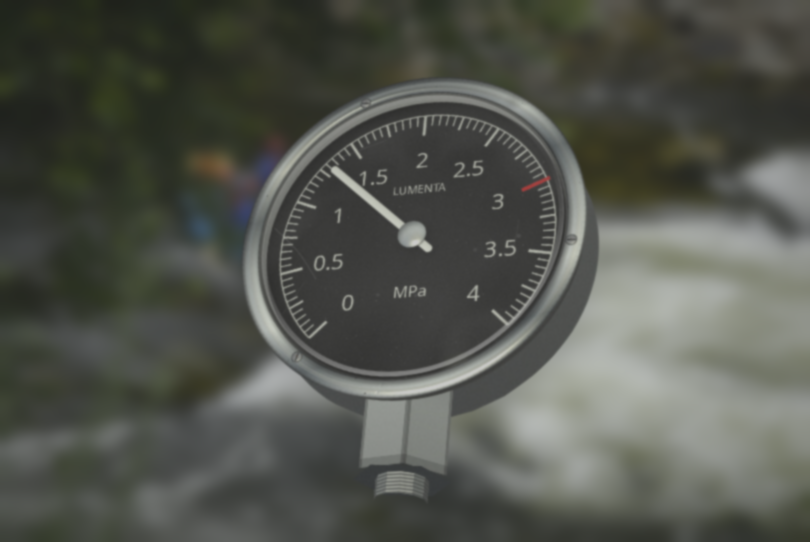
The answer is 1.3 MPa
